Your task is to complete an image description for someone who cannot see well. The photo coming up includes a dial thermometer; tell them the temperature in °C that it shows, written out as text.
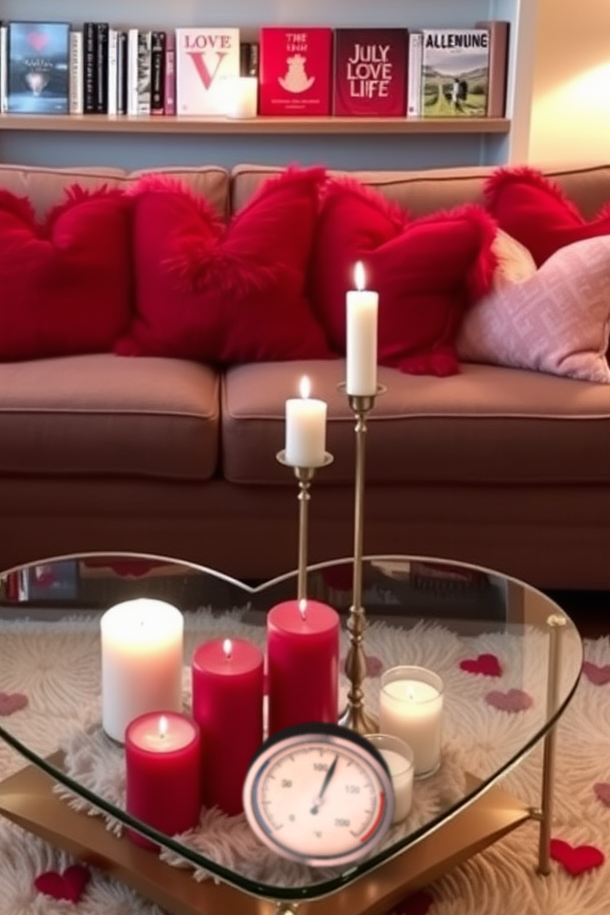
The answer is 112.5 °C
